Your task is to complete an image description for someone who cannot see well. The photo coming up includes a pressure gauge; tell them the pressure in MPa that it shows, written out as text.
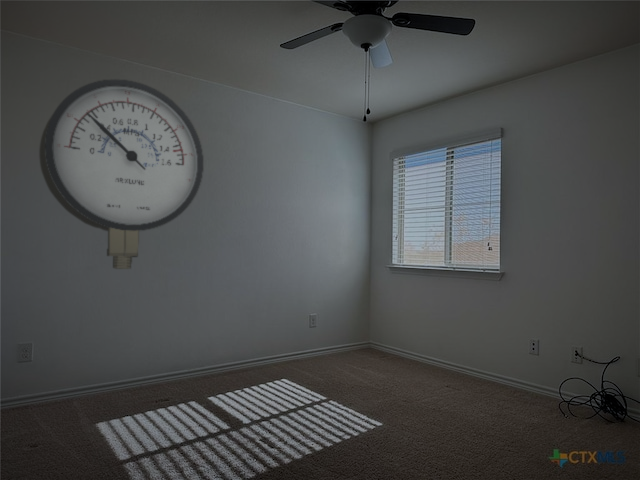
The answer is 0.35 MPa
